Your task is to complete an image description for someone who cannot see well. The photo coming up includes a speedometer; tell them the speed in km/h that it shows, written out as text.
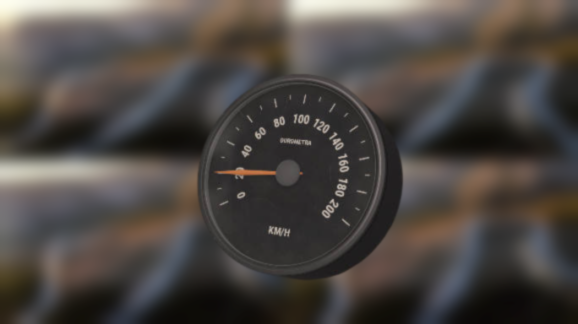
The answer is 20 km/h
